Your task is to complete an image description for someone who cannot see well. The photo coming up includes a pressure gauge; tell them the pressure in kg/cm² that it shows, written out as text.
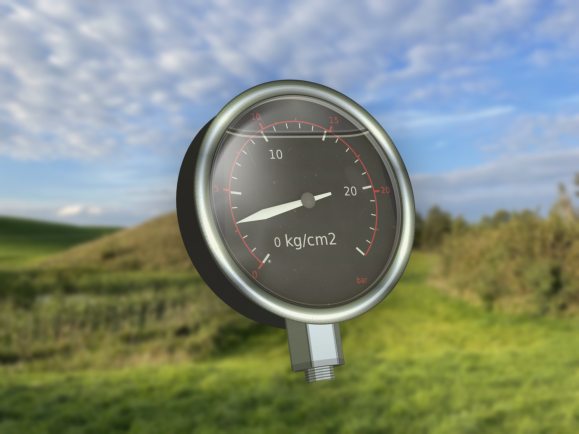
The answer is 3 kg/cm²
